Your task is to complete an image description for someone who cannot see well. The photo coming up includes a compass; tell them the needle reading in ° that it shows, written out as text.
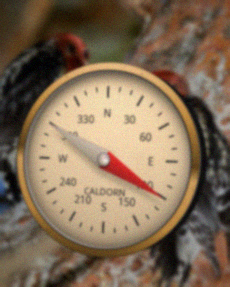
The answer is 120 °
